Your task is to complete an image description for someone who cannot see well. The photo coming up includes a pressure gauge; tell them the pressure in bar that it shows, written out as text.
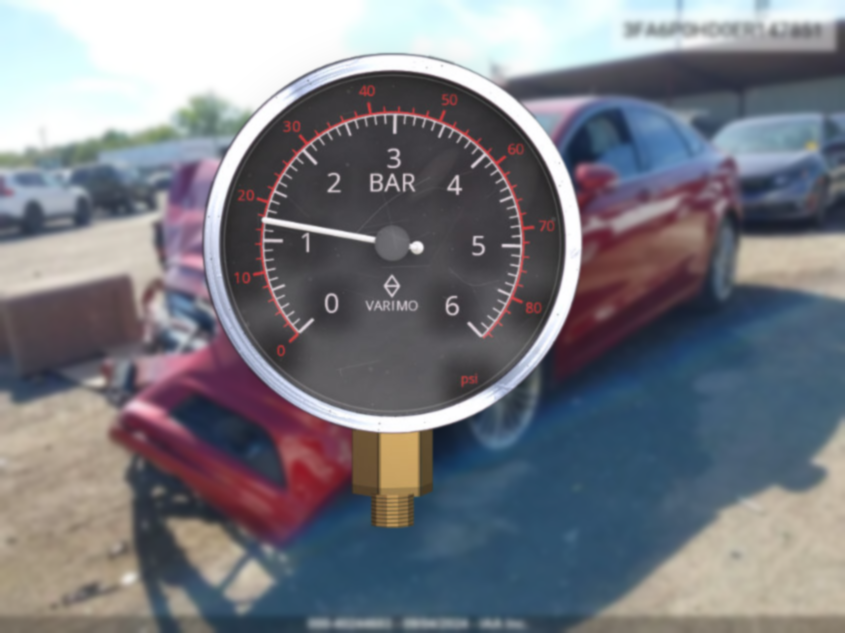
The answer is 1.2 bar
